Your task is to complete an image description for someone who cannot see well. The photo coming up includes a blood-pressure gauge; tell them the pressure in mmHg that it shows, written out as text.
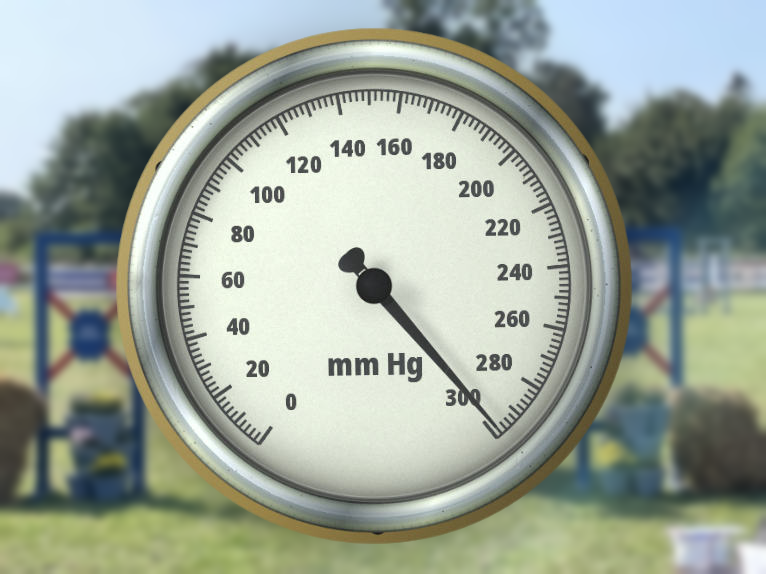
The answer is 298 mmHg
